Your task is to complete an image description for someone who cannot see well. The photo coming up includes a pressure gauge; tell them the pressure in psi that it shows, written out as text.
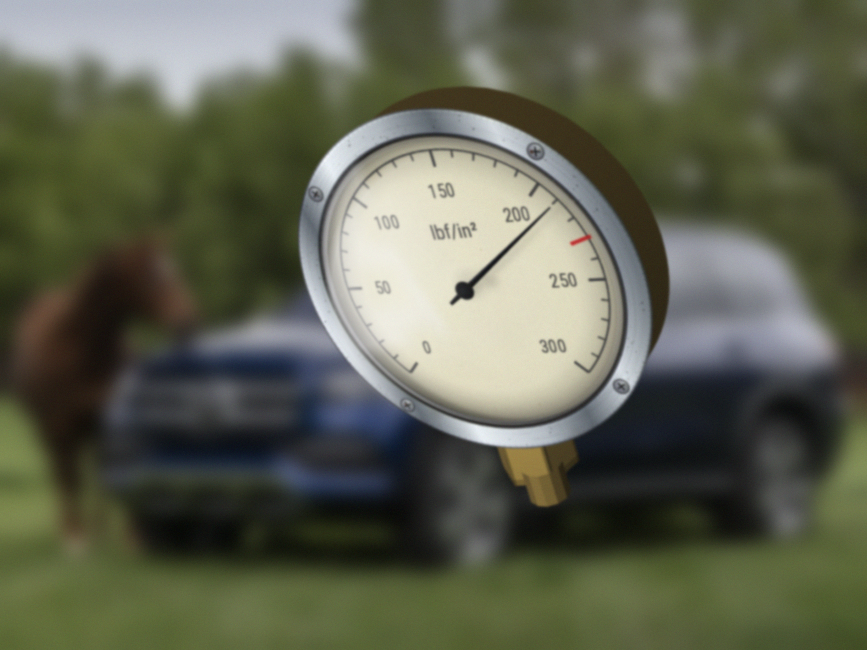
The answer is 210 psi
